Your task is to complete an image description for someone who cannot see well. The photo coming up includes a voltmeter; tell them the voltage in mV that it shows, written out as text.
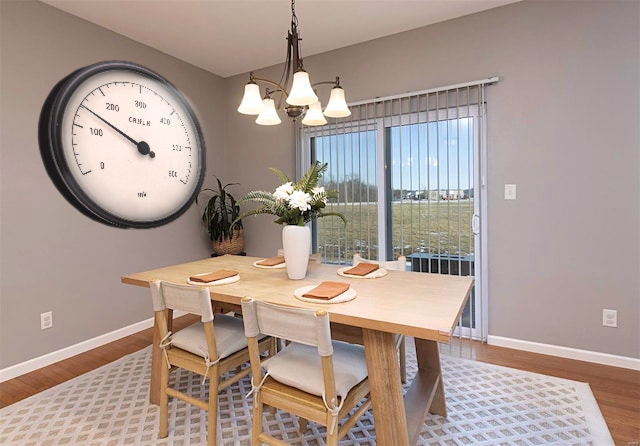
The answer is 140 mV
